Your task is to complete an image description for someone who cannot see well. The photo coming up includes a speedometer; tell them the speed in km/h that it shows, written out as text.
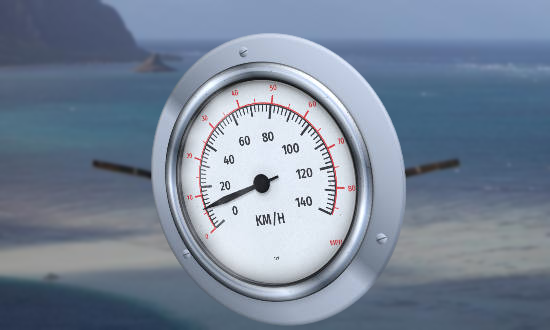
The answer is 10 km/h
